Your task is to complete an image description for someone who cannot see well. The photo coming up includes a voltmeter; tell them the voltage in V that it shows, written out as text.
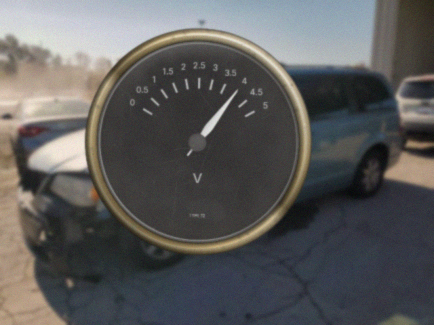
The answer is 4 V
